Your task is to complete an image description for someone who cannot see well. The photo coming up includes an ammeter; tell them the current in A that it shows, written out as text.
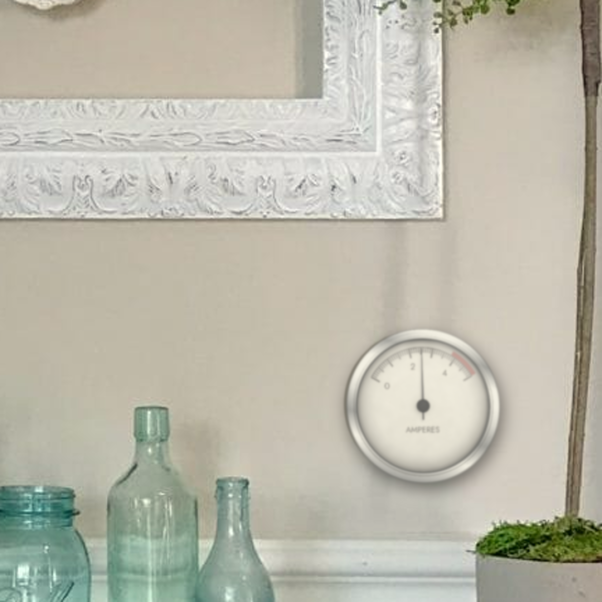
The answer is 2.5 A
